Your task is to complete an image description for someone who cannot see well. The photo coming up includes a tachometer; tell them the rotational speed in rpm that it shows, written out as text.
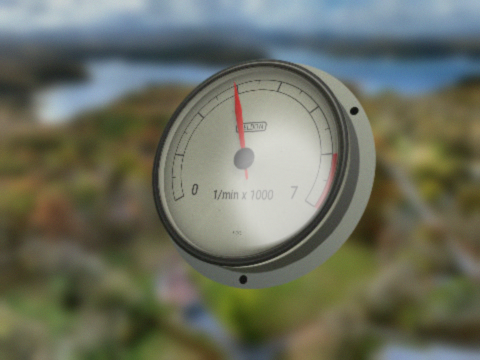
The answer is 3000 rpm
